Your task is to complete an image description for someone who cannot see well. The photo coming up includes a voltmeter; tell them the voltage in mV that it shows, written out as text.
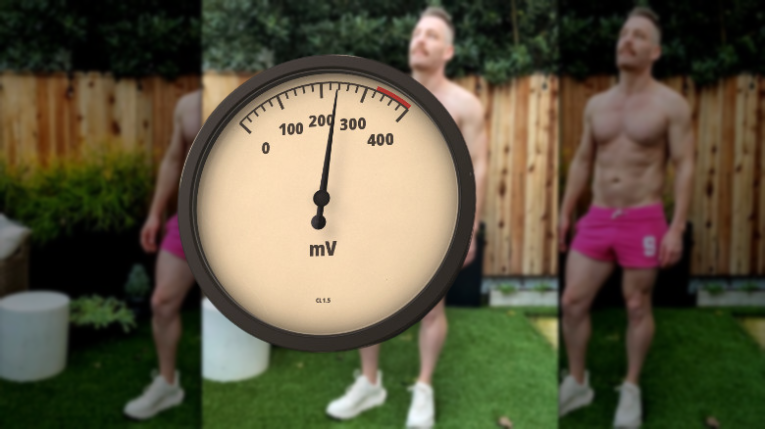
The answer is 240 mV
